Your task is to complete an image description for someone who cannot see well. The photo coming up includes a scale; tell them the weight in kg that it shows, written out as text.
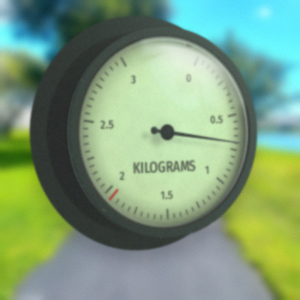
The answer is 0.7 kg
